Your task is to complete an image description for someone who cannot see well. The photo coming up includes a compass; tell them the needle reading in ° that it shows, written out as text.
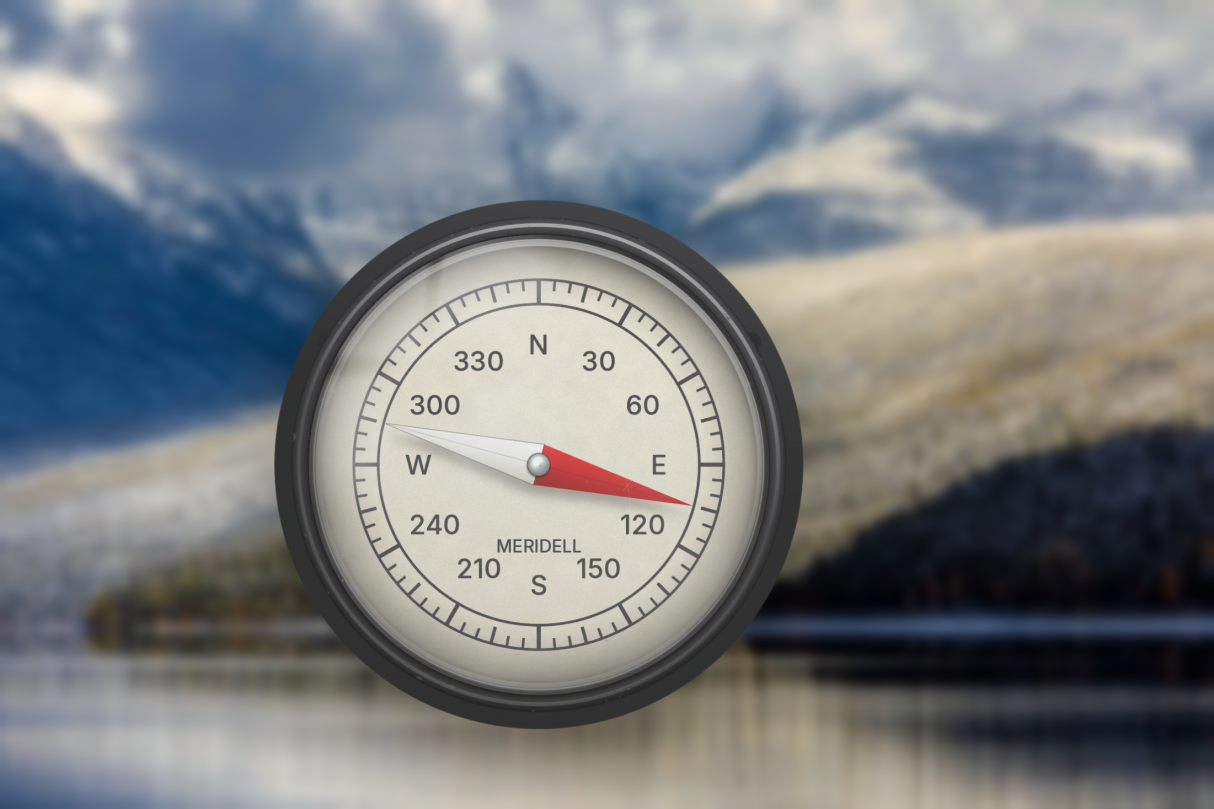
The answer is 105 °
